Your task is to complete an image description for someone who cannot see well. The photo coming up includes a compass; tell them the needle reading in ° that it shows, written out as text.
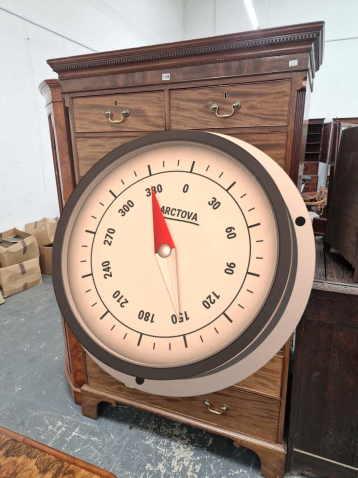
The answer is 330 °
